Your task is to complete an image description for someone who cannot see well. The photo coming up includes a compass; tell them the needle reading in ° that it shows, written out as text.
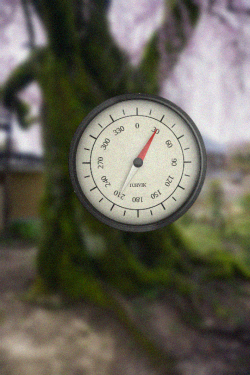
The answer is 30 °
